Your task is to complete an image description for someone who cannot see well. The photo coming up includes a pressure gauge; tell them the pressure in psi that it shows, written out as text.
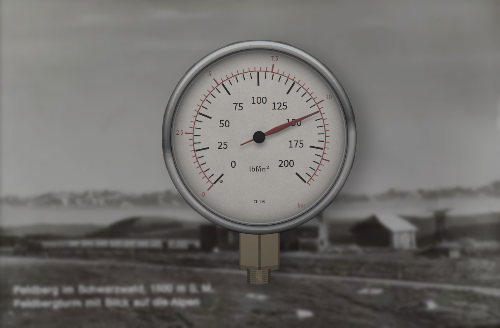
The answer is 150 psi
